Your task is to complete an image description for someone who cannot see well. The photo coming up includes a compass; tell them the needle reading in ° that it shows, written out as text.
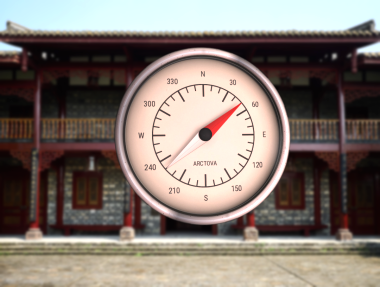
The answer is 50 °
